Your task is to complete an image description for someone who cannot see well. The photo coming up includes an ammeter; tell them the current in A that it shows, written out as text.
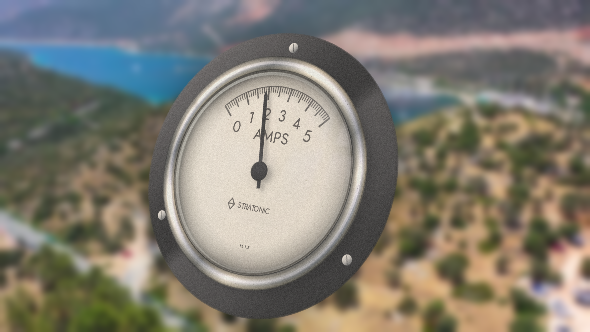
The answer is 2 A
